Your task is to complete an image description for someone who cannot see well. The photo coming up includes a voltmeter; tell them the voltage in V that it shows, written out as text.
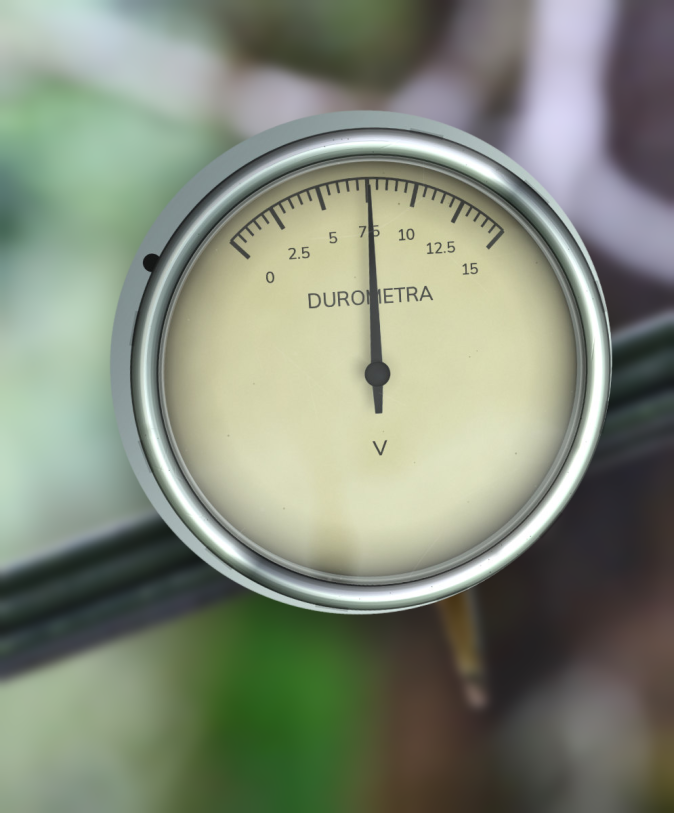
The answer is 7.5 V
